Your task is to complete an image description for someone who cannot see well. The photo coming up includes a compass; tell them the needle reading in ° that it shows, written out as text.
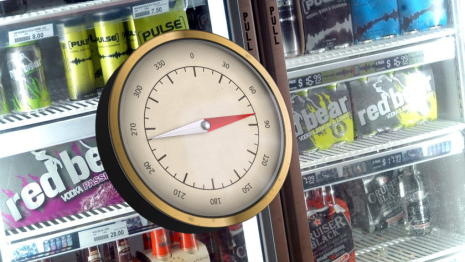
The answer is 80 °
